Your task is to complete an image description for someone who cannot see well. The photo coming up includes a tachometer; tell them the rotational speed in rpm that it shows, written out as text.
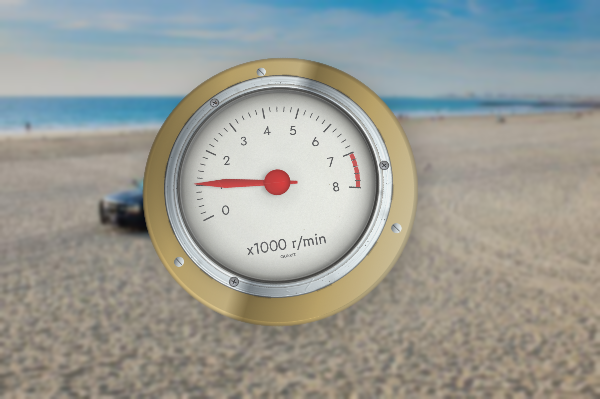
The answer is 1000 rpm
